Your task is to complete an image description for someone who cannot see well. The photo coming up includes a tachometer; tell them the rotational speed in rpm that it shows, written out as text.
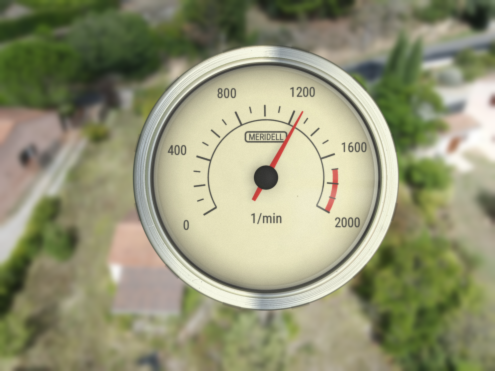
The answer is 1250 rpm
